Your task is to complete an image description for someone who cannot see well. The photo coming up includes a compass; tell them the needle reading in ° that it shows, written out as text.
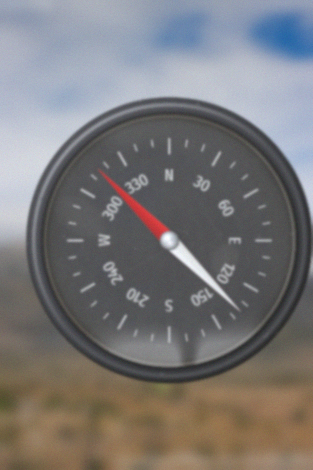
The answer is 315 °
